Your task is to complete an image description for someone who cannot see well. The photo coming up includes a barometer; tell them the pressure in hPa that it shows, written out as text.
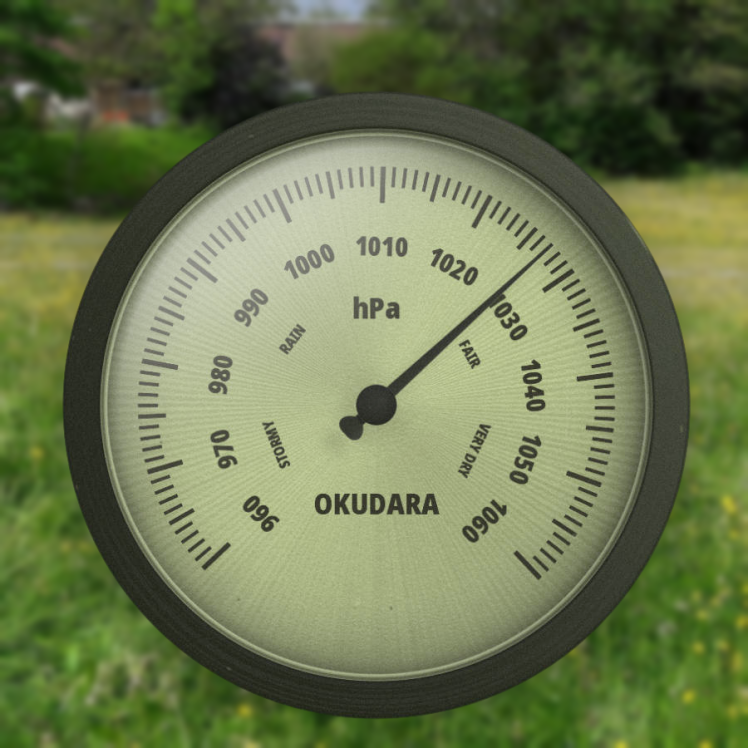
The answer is 1027 hPa
